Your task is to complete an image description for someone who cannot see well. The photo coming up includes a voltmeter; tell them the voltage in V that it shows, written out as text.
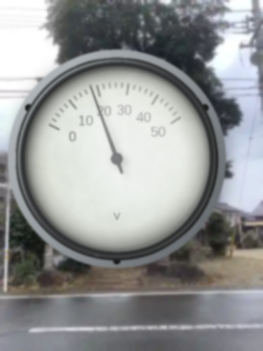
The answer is 18 V
